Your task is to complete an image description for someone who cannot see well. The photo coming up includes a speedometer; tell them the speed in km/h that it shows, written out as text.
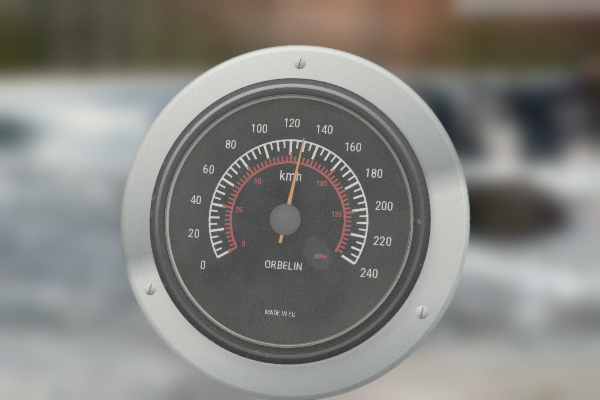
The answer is 130 km/h
